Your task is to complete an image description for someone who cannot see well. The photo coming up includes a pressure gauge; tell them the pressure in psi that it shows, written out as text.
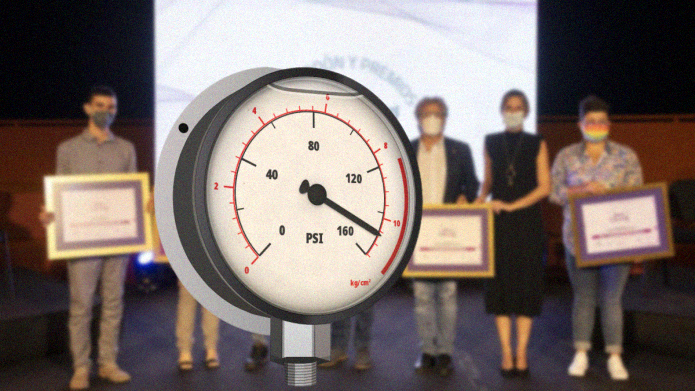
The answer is 150 psi
